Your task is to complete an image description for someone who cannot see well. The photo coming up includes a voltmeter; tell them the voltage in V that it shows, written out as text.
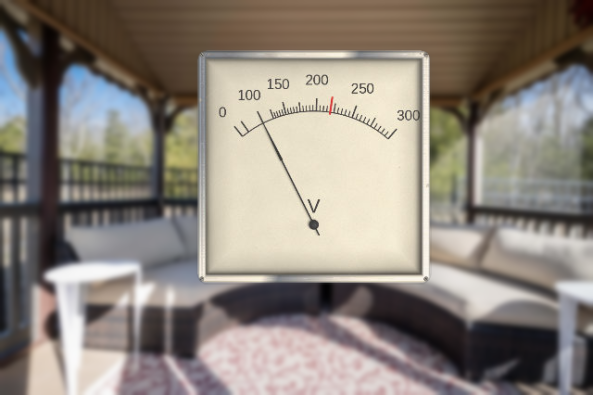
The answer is 100 V
